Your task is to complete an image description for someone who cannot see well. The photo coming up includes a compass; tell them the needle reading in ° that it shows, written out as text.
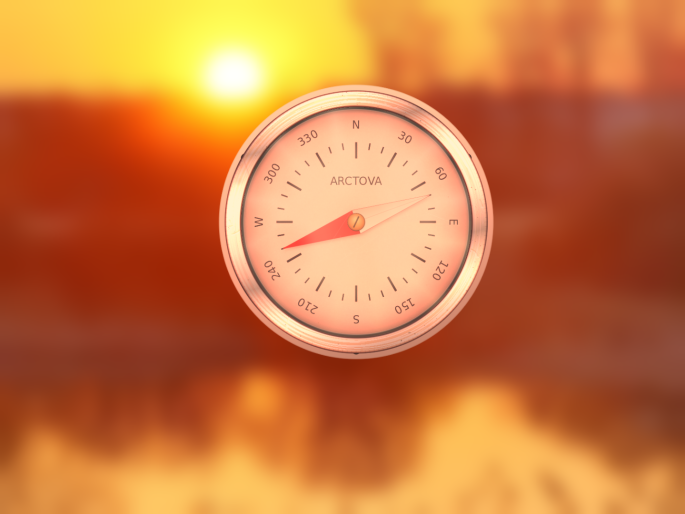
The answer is 250 °
